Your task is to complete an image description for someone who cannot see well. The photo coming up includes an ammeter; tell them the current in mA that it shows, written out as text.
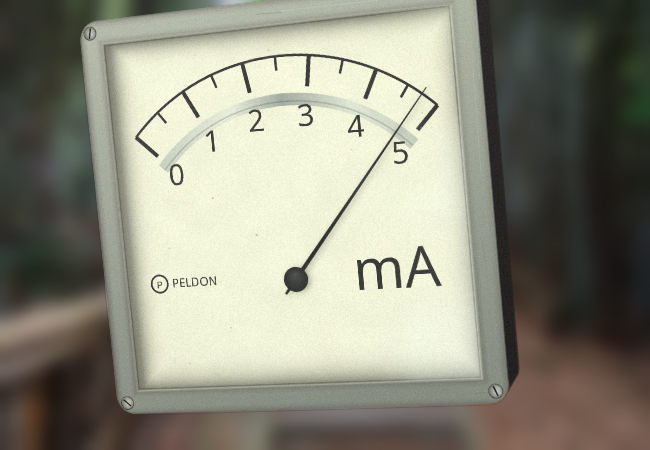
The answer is 4.75 mA
